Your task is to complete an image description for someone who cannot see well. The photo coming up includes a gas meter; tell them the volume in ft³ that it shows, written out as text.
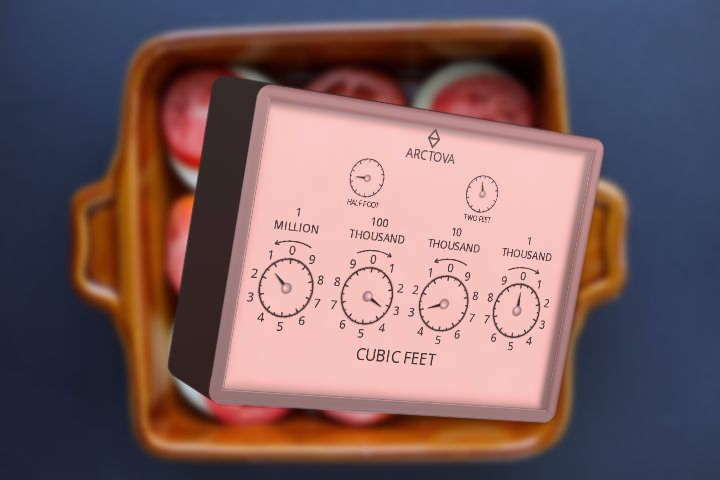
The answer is 133000 ft³
